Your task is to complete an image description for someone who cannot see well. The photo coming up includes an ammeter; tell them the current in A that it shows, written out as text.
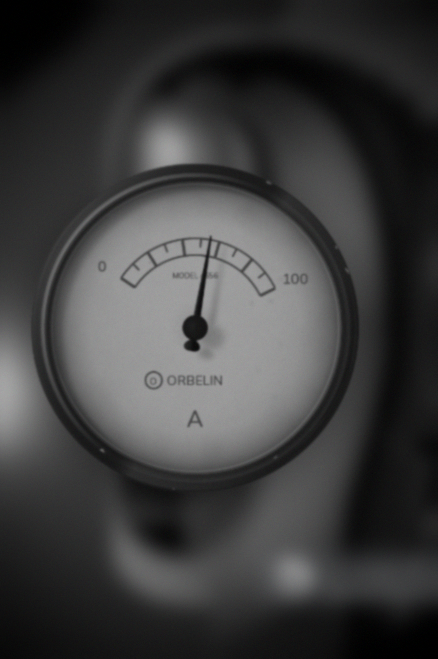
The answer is 55 A
